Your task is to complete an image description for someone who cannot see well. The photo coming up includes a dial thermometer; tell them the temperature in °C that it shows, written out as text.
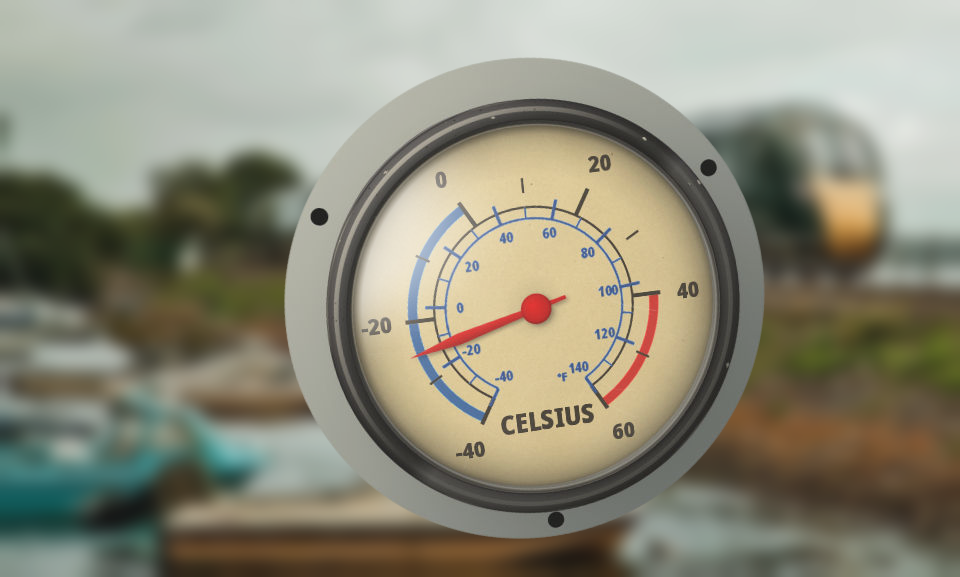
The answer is -25 °C
